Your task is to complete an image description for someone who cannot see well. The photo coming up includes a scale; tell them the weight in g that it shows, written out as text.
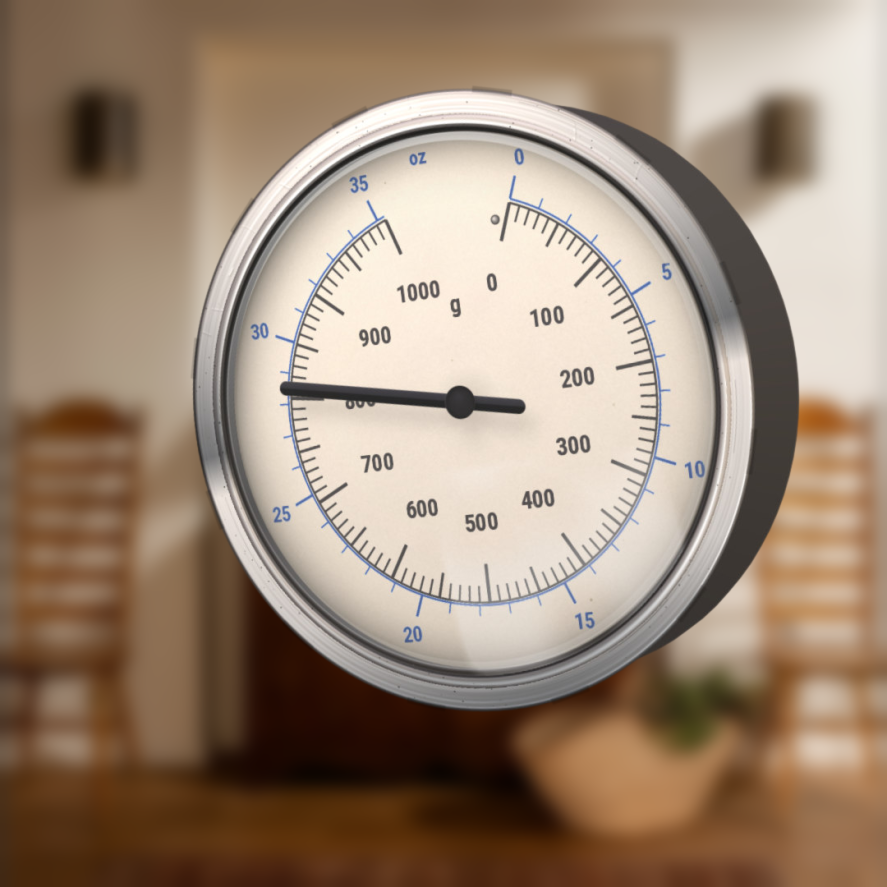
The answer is 810 g
